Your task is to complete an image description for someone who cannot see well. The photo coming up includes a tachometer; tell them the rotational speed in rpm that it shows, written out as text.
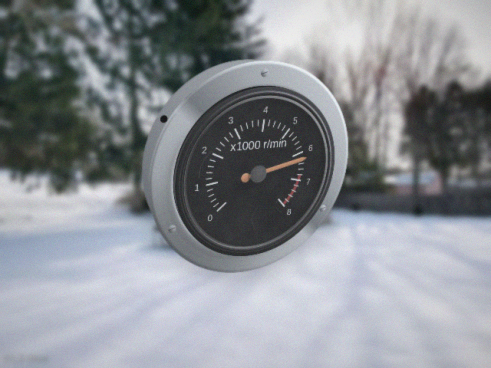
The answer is 6200 rpm
